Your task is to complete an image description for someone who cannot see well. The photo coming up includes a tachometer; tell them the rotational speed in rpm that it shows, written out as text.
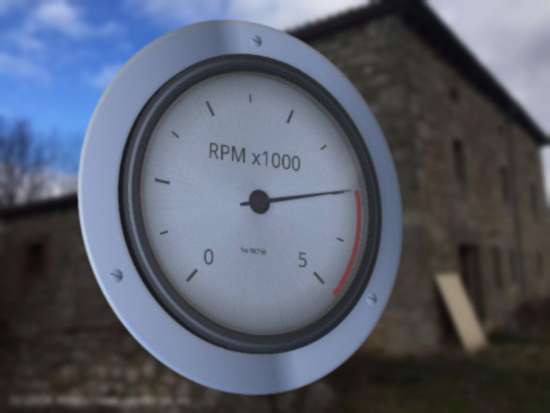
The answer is 4000 rpm
